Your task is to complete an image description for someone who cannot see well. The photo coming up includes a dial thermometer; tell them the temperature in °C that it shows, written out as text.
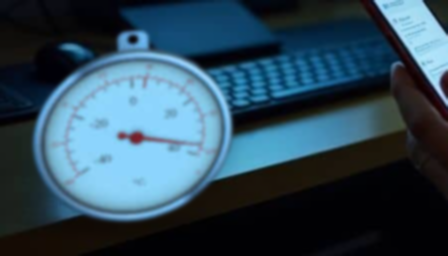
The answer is 36 °C
